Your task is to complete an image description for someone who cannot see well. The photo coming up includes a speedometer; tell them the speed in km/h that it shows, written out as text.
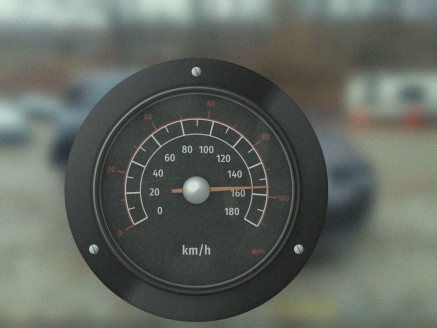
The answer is 155 km/h
